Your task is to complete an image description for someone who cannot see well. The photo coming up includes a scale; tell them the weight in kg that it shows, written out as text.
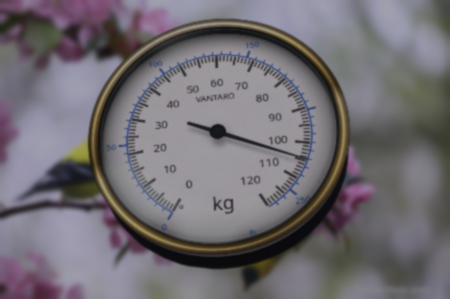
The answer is 105 kg
